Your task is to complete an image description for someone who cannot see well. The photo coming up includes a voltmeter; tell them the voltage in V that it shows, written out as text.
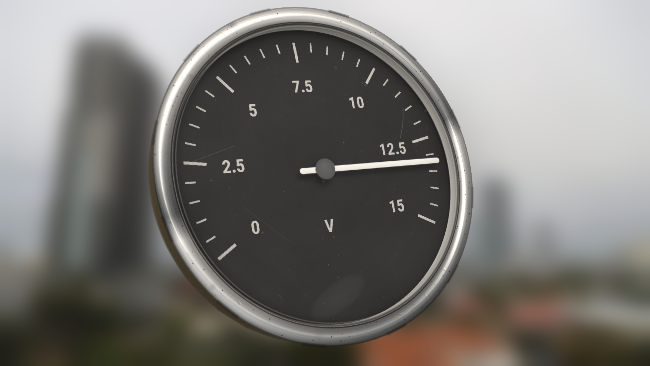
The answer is 13.25 V
